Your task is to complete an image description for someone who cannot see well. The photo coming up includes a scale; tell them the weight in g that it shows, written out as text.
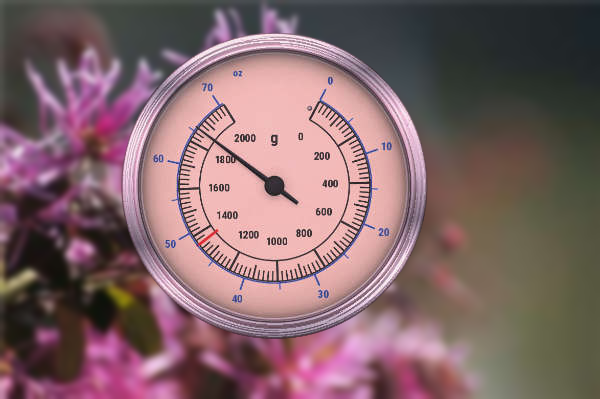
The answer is 1860 g
